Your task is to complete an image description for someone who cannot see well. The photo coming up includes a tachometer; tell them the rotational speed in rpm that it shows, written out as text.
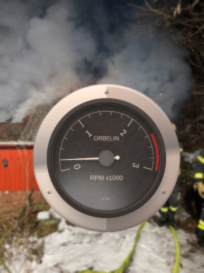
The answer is 200 rpm
